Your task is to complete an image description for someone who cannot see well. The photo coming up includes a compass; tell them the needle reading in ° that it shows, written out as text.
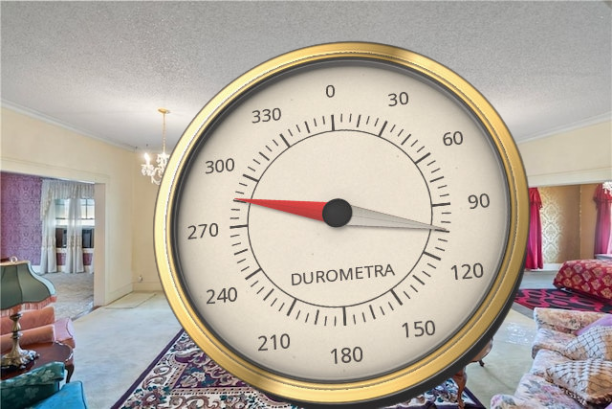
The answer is 285 °
